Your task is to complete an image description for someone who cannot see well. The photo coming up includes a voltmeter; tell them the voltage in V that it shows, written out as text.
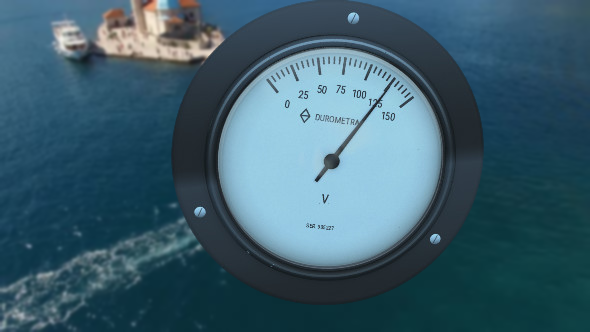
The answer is 125 V
